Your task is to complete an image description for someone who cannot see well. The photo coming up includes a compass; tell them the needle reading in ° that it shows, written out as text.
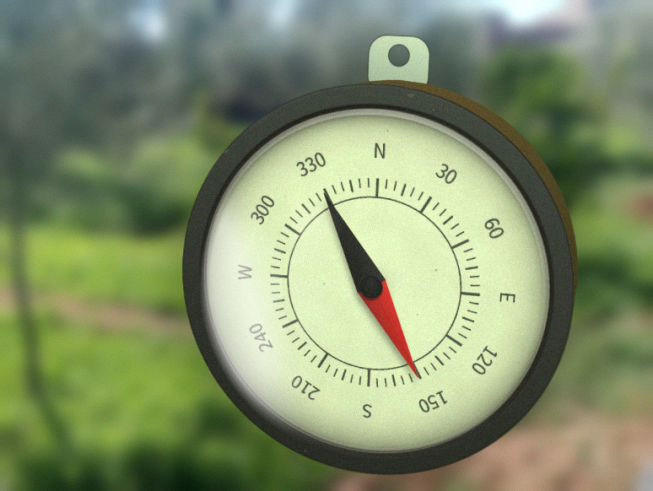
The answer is 150 °
